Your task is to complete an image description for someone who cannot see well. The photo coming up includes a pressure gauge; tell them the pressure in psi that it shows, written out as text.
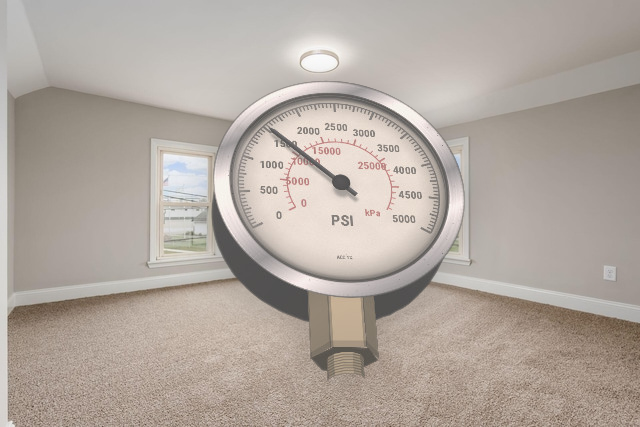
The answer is 1500 psi
